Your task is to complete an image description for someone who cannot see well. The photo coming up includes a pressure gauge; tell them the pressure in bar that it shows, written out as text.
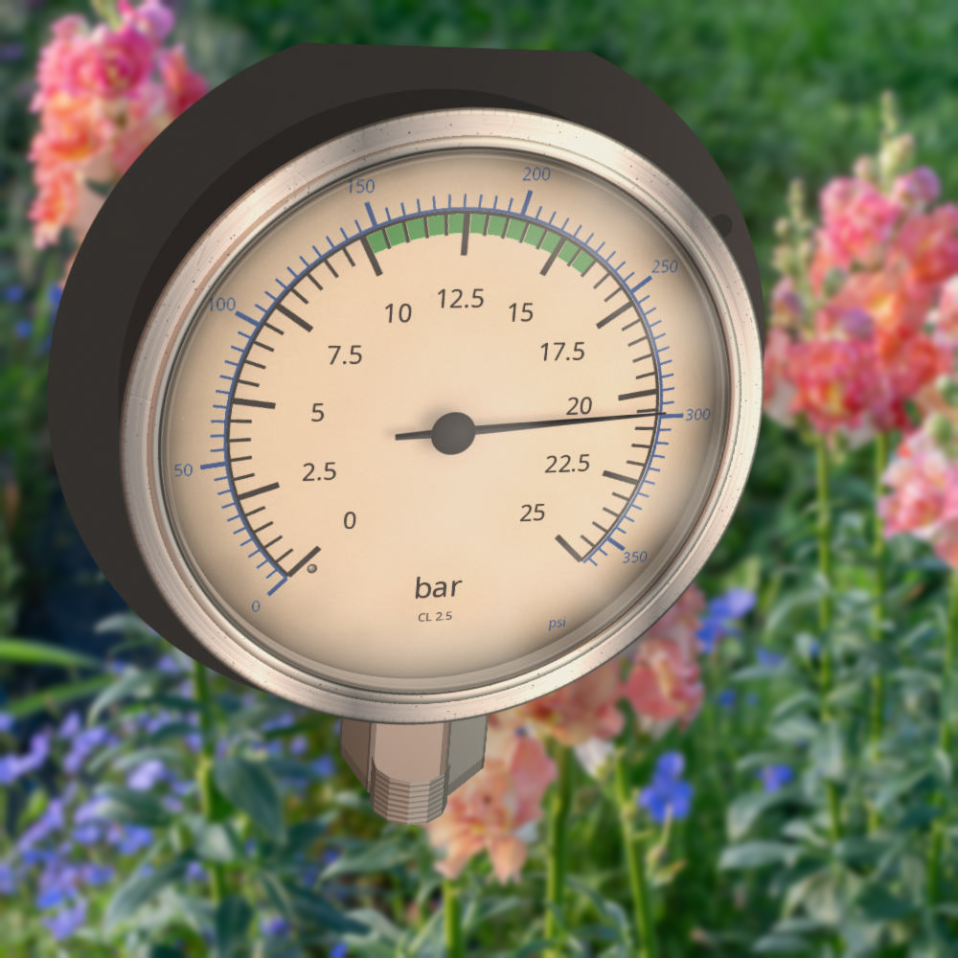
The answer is 20.5 bar
